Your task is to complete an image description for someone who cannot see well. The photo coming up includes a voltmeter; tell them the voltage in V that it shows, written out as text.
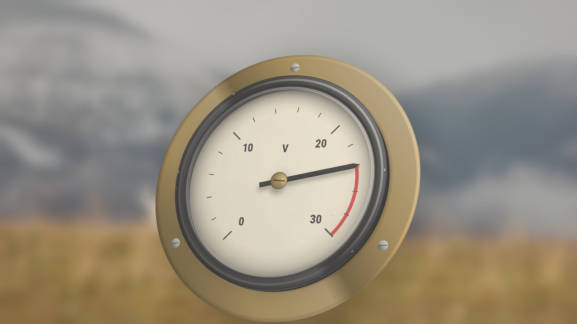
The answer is 24 V
